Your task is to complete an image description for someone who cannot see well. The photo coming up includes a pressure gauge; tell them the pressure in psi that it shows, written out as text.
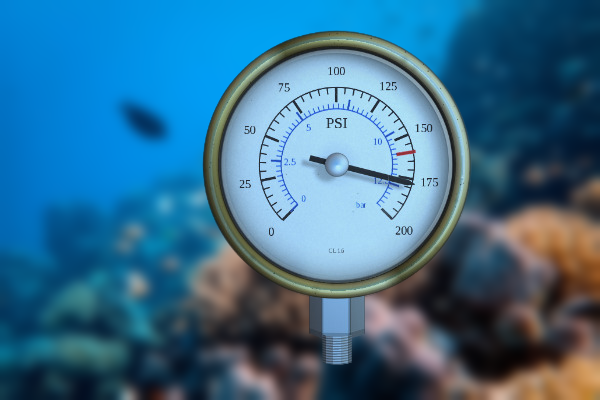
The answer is 177.5 psi
